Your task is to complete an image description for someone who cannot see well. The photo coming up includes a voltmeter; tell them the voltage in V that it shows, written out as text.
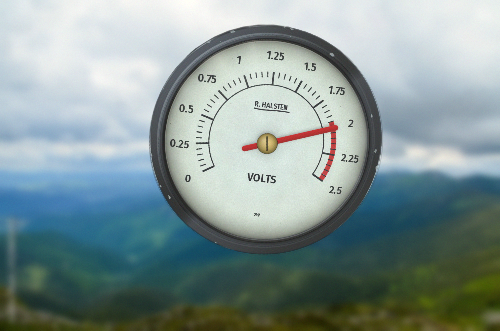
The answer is 2 V
